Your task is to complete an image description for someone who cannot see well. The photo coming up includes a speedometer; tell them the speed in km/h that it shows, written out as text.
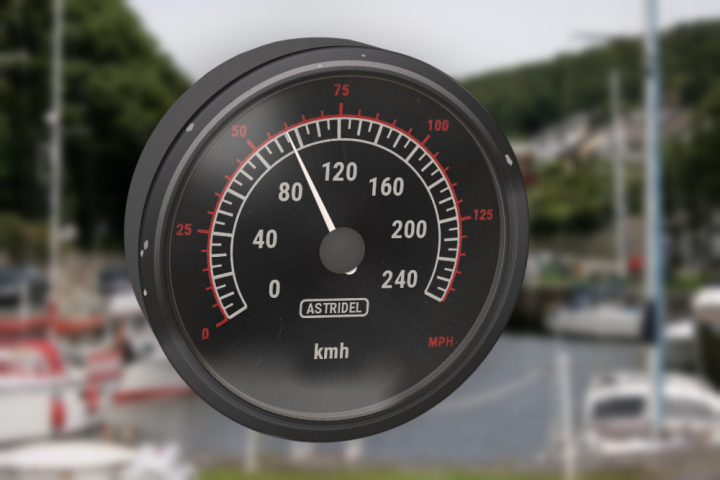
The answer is 95 km/h
